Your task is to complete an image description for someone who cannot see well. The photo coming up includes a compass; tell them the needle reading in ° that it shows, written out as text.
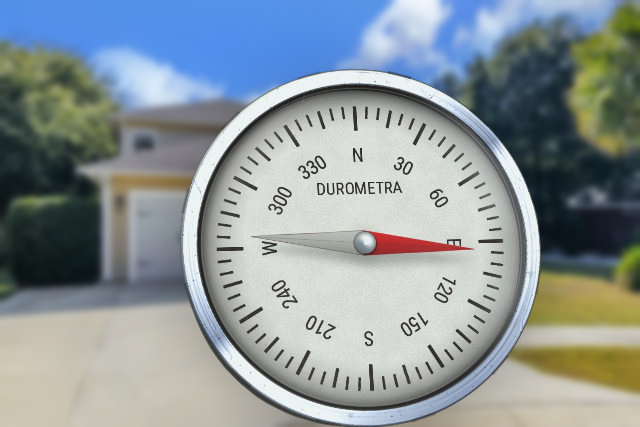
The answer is 95 °
